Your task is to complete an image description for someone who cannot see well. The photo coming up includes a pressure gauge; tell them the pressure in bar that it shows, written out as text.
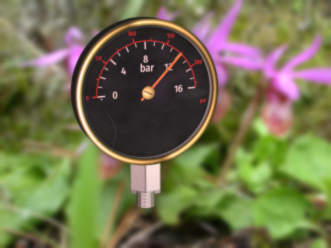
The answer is 12 bar
